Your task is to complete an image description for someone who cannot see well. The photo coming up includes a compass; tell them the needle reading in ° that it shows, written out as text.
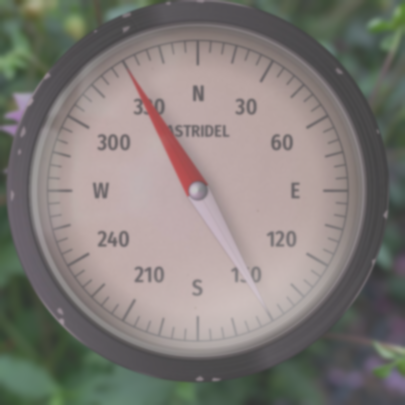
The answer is 330 °
